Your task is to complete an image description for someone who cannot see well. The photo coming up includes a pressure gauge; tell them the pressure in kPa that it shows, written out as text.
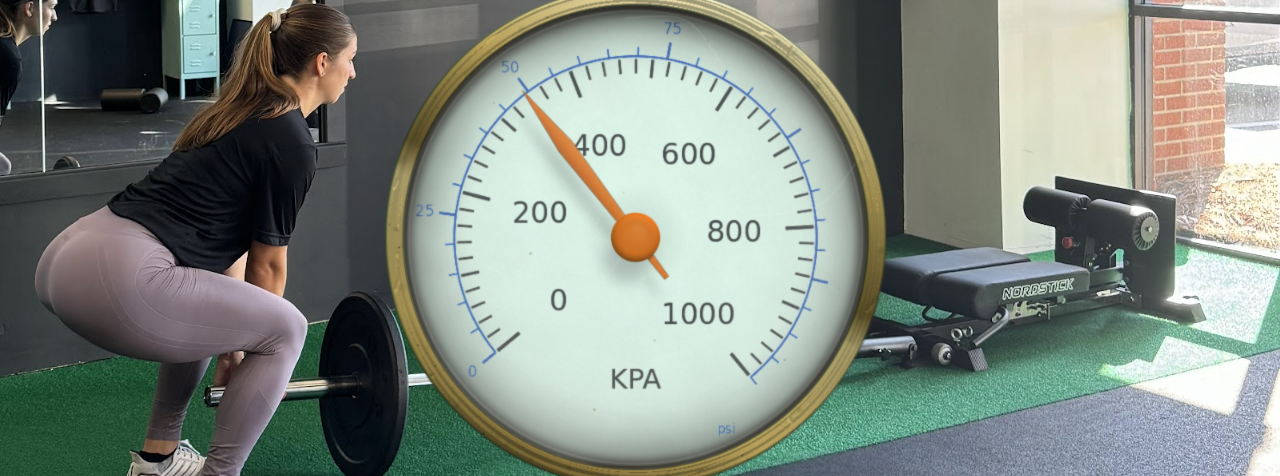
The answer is 340 kPa
